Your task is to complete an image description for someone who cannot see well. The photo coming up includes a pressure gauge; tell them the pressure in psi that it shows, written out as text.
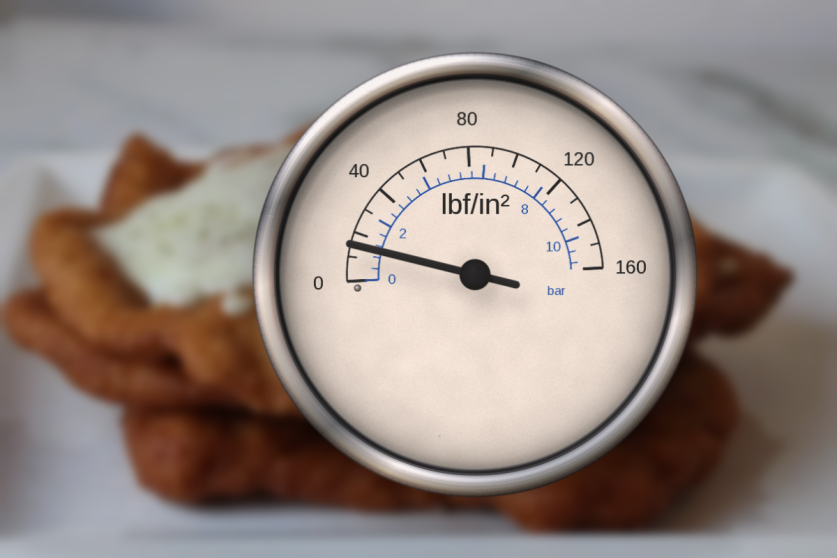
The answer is 15 psi
